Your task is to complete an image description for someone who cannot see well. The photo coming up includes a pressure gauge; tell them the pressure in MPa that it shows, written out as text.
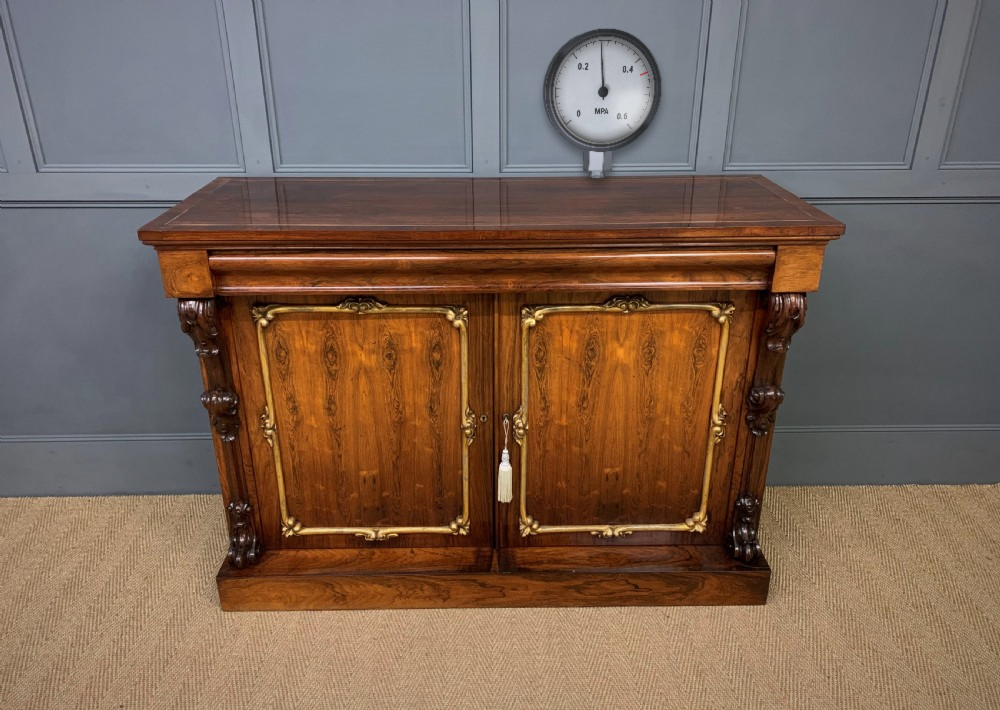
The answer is 0.28 MPa
